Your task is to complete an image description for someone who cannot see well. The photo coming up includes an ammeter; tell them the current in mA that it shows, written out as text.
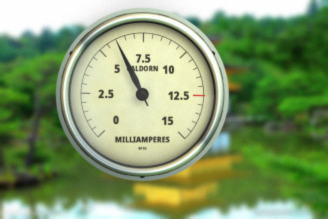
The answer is 6 mA
